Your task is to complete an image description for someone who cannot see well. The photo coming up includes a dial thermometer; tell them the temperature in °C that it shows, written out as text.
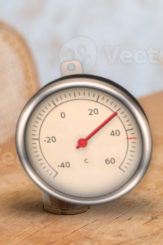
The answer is 30 °C
